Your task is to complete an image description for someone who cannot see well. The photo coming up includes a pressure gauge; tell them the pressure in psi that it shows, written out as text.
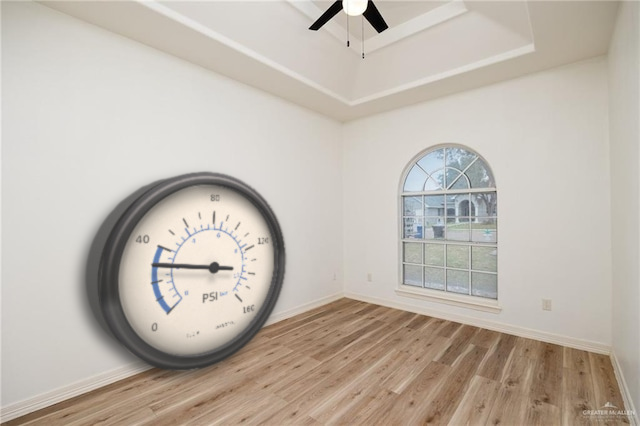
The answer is 30 psi
